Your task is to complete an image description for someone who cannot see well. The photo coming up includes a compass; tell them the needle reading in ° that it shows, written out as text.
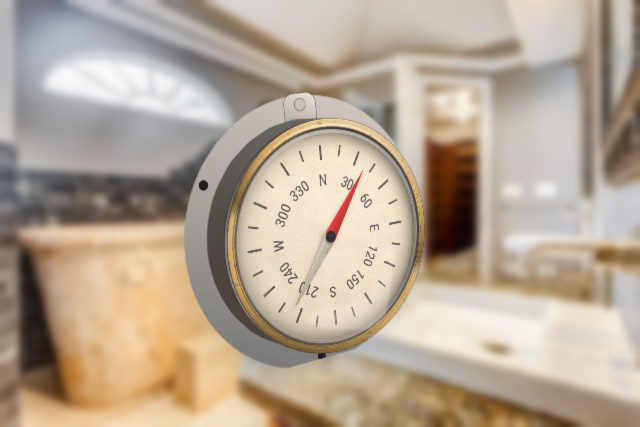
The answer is 37.5 °
